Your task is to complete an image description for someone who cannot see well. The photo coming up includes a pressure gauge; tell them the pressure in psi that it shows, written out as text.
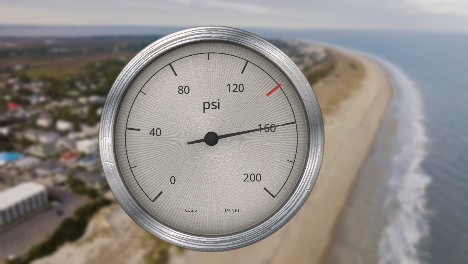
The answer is 160 psi
